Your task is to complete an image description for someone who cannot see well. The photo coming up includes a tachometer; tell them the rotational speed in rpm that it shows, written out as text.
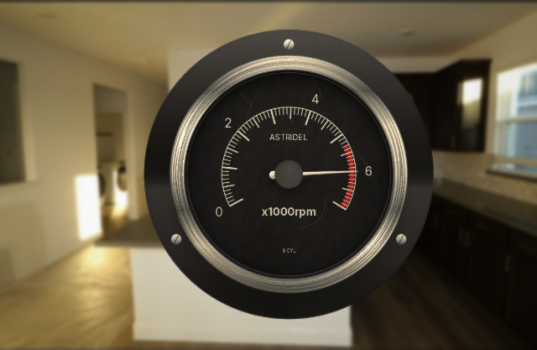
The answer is 6000 rpm
